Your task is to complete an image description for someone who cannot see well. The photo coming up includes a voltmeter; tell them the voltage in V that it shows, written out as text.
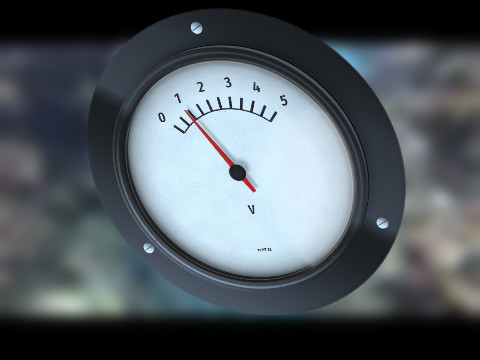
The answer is 1 V
